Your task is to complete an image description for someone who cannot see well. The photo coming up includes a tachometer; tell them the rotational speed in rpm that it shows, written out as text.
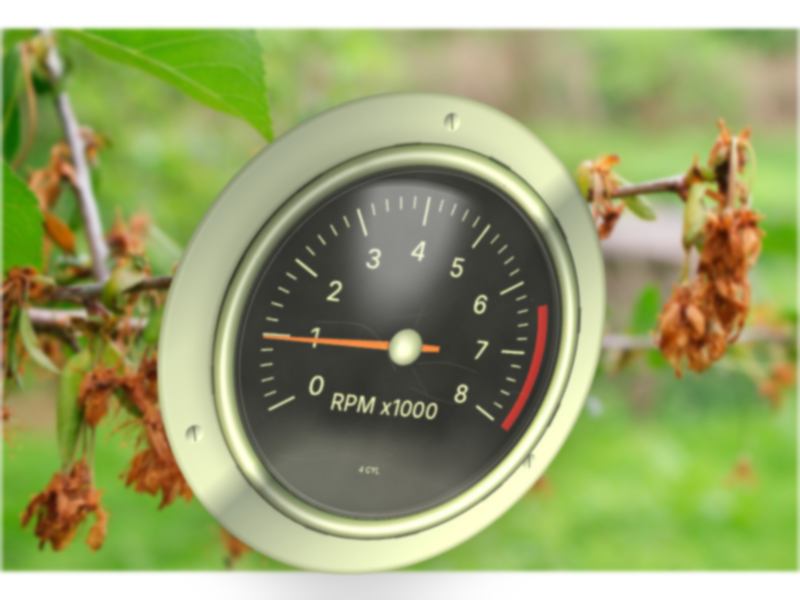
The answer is 1000 rpm
